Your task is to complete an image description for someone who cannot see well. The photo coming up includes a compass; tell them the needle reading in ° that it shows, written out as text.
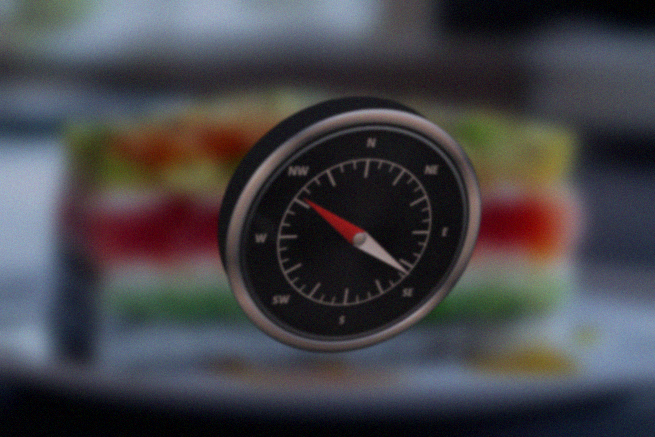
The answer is 305 °
